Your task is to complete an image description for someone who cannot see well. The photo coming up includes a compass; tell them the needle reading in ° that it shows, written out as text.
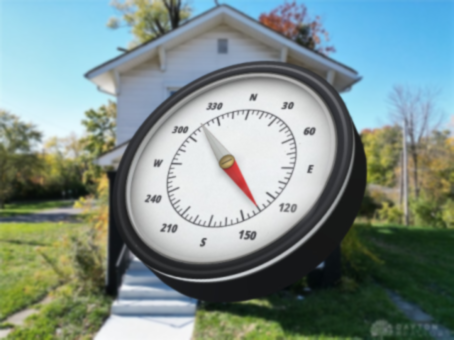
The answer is 135 °
